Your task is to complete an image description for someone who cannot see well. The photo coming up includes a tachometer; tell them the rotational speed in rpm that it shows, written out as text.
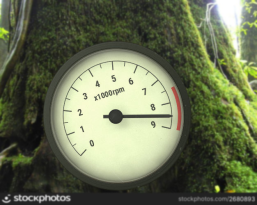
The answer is 8500 rpm
